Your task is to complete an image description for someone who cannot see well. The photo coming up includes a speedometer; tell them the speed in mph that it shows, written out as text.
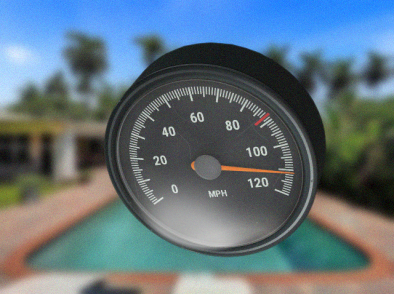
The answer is 110 mph
